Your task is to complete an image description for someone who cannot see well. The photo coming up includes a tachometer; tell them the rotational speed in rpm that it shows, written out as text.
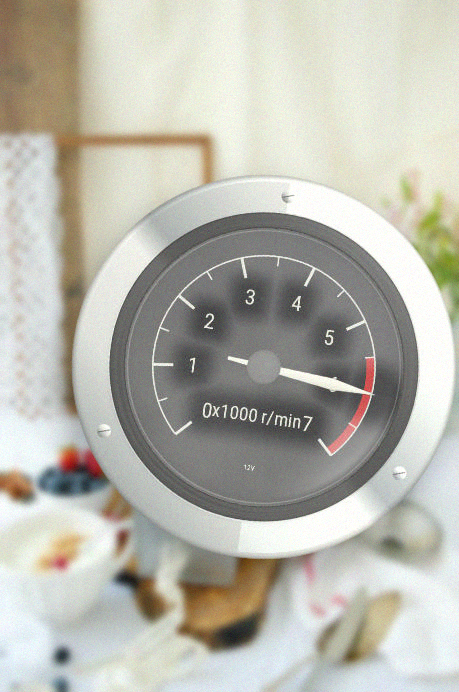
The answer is 6000 rpm
